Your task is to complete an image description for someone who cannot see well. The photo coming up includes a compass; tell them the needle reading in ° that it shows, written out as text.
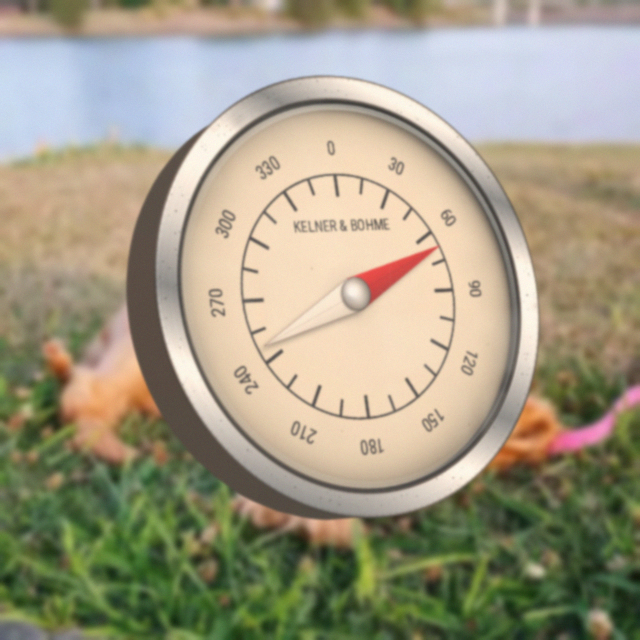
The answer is 67.5 °
